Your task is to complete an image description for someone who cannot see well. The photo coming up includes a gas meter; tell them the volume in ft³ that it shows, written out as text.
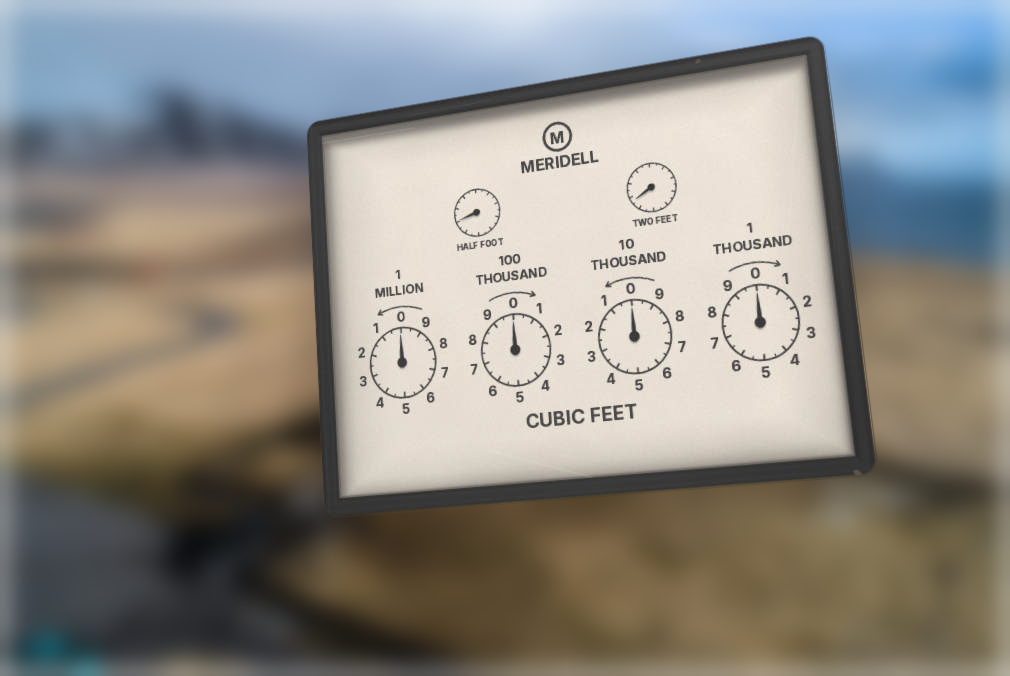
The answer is 0 ft³
